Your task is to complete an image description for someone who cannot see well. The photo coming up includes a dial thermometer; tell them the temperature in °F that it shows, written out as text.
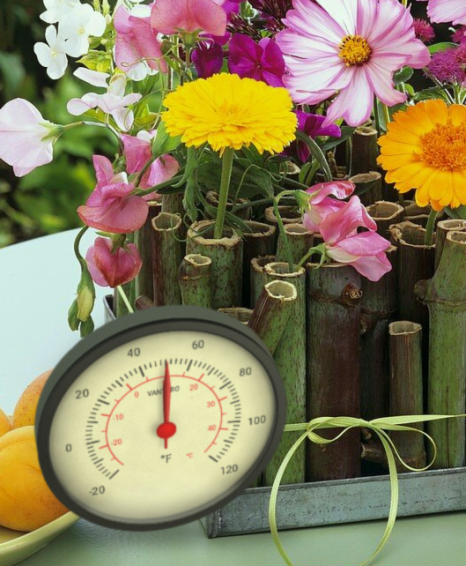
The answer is 50 °F
